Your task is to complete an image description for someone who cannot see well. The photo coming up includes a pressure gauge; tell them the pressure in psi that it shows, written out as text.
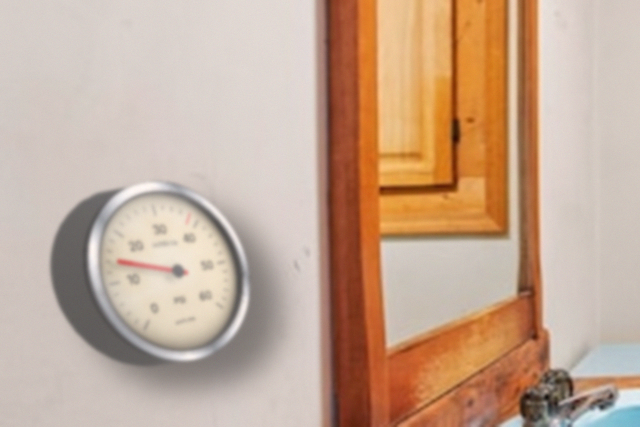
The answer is 14 psi
